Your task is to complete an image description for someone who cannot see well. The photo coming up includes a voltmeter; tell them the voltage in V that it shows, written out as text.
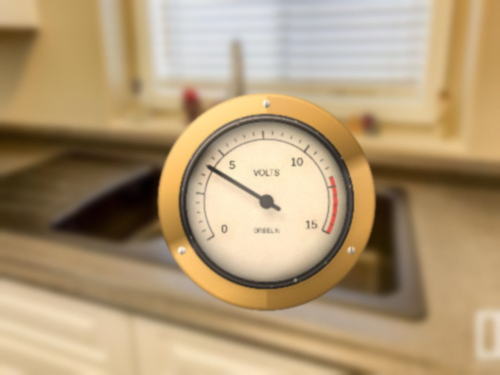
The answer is 4 V
